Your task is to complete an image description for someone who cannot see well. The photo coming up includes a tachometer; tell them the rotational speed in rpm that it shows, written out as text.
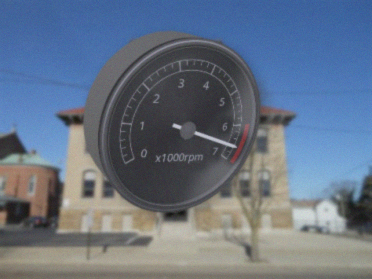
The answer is 6600 rpm
